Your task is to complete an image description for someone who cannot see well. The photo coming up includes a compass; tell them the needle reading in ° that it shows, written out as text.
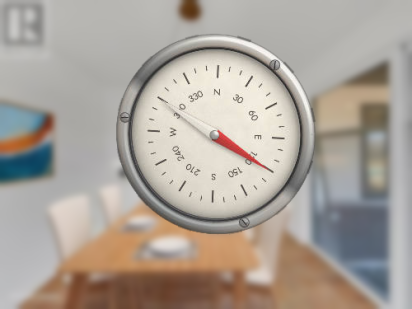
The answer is 120 °
